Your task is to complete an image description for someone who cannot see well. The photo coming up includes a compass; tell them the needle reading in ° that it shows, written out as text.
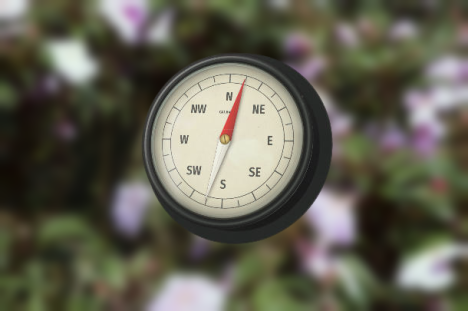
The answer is 15 °
